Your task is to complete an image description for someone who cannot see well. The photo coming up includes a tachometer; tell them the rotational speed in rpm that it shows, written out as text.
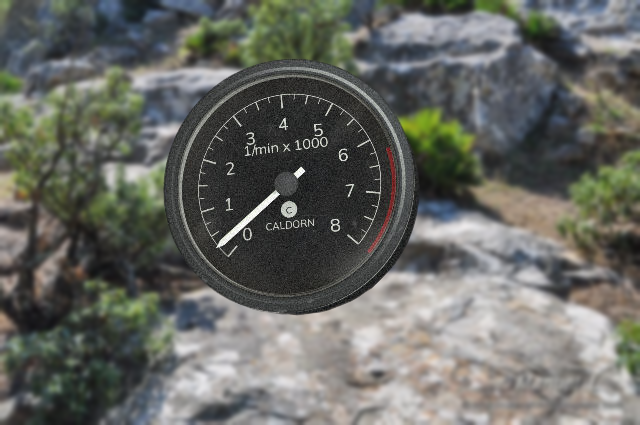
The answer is 250 rpm
